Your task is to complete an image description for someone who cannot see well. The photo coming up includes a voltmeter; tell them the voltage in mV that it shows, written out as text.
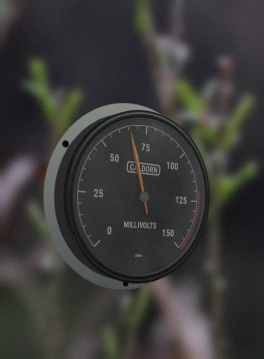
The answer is 65 mV
